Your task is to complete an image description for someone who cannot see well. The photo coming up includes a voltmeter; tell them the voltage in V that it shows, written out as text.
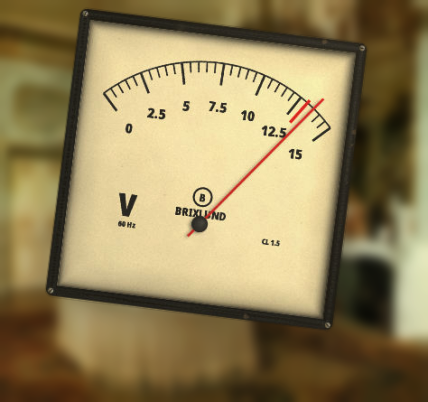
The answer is 13.5 V
